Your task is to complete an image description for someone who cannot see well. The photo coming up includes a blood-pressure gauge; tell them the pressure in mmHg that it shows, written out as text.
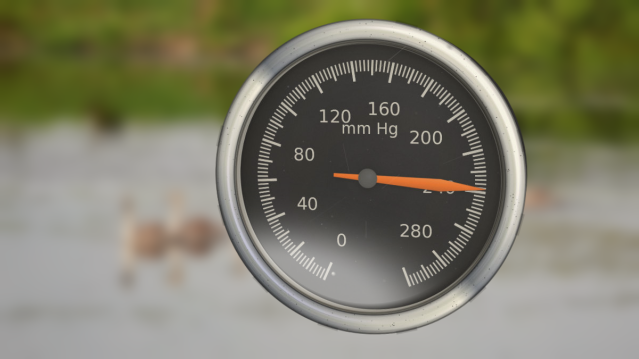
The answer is 238 mmHg
